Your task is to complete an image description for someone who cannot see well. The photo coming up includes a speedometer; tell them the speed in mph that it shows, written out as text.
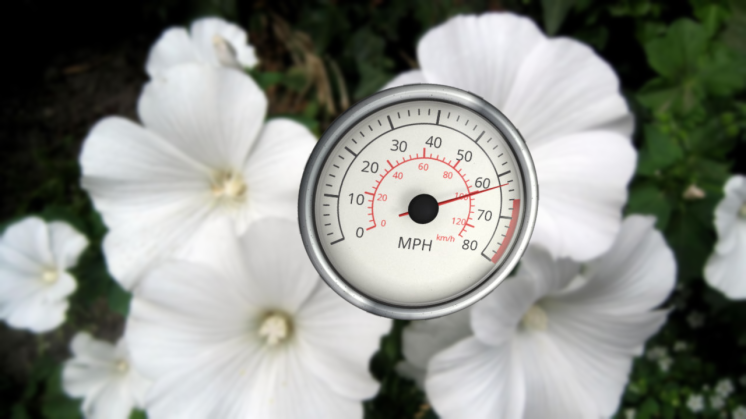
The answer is 62 mph
